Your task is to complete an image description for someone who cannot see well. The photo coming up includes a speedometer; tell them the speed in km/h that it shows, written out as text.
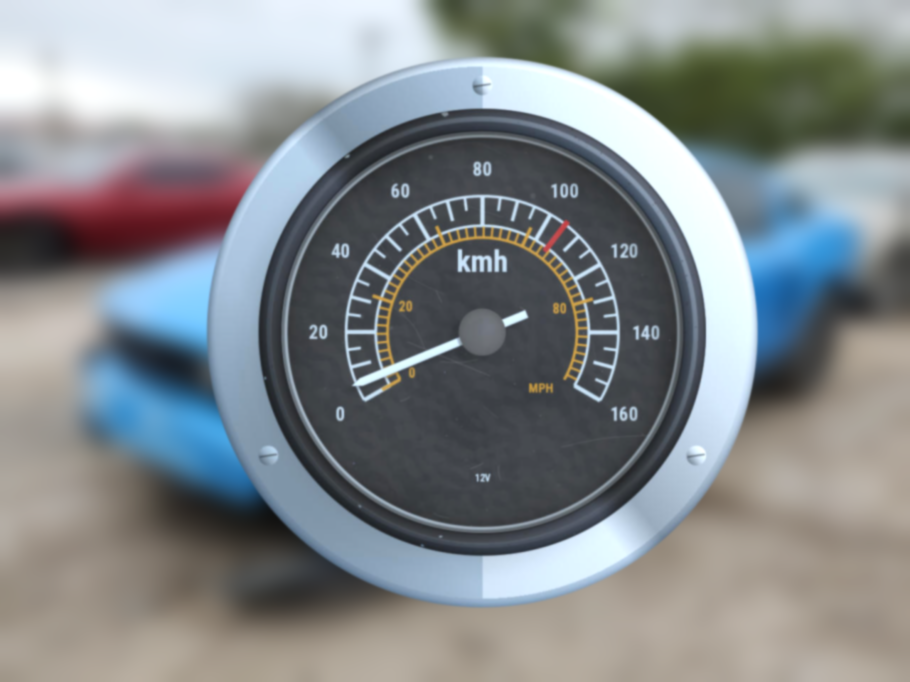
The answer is 5 km/h
